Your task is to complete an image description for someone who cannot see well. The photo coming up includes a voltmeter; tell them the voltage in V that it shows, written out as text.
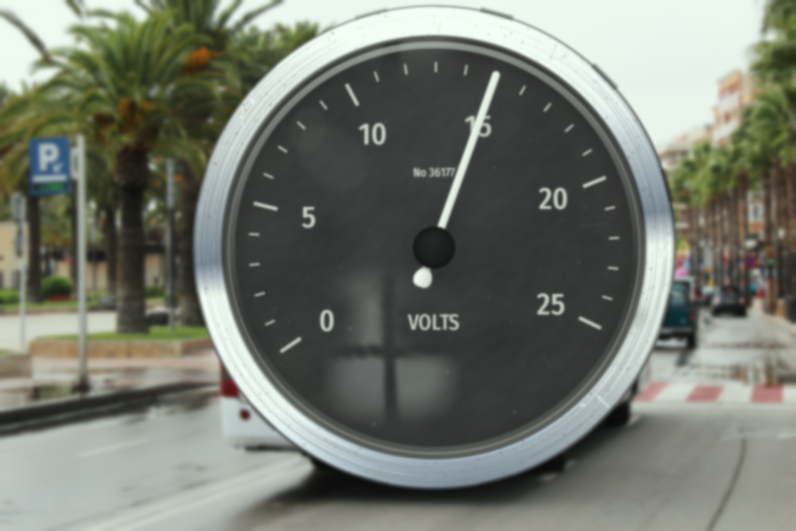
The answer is 15 V
